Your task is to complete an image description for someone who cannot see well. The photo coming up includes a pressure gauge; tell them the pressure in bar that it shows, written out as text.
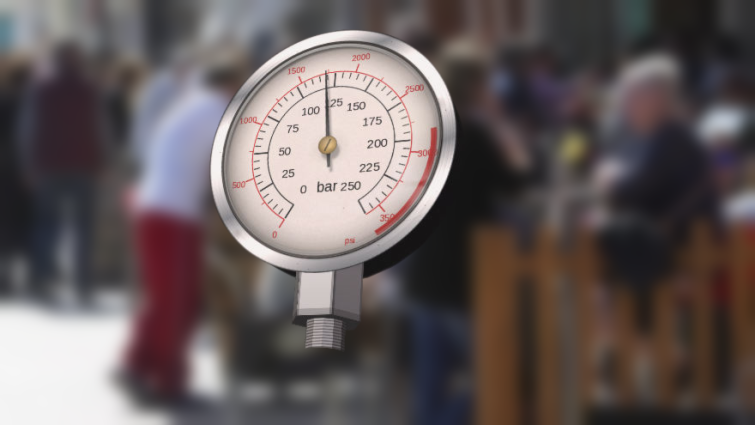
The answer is 120 bar
